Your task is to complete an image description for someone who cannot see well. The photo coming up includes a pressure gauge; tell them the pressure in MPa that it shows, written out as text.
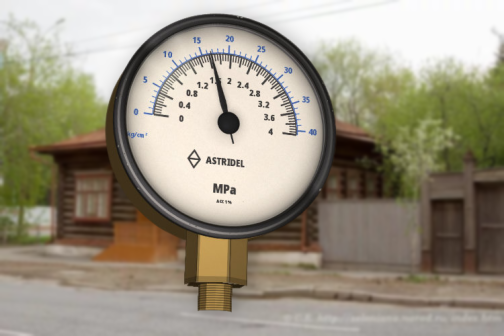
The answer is 1.6 MPa
